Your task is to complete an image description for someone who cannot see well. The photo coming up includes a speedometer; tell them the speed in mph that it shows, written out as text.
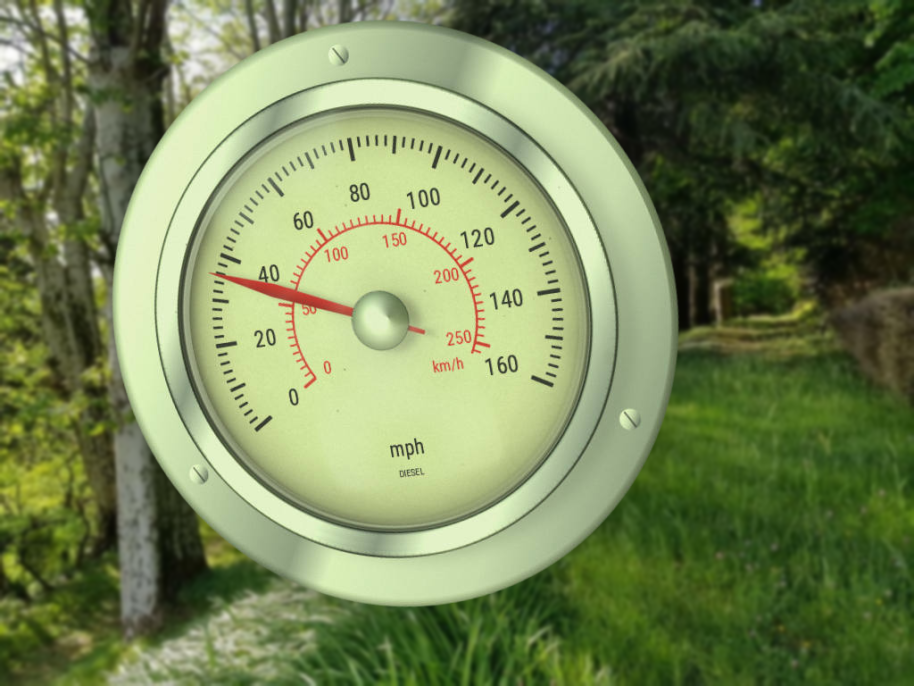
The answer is 36 mph
